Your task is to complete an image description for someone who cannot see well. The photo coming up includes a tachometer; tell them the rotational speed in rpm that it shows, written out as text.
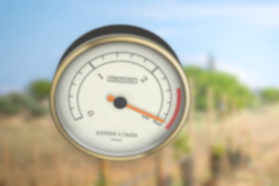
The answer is 2900 rpm
